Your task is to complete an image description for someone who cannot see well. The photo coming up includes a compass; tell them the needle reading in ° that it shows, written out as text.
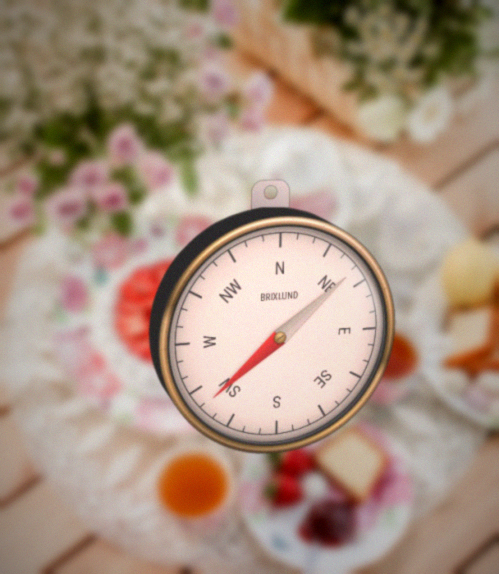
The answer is 230 °
